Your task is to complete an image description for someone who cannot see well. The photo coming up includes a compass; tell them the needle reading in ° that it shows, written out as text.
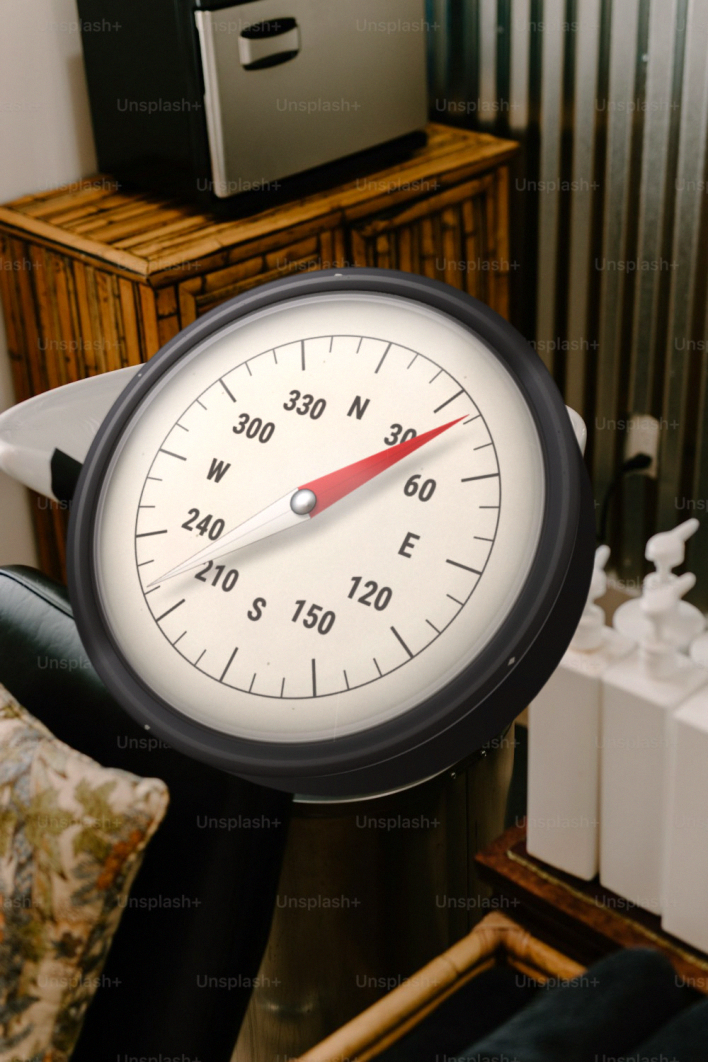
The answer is 40 °
